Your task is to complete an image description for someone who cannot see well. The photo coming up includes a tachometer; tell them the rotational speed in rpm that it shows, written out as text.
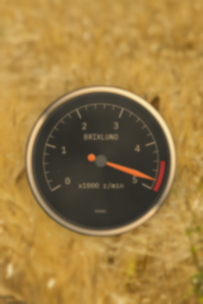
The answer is 4800 rpm
